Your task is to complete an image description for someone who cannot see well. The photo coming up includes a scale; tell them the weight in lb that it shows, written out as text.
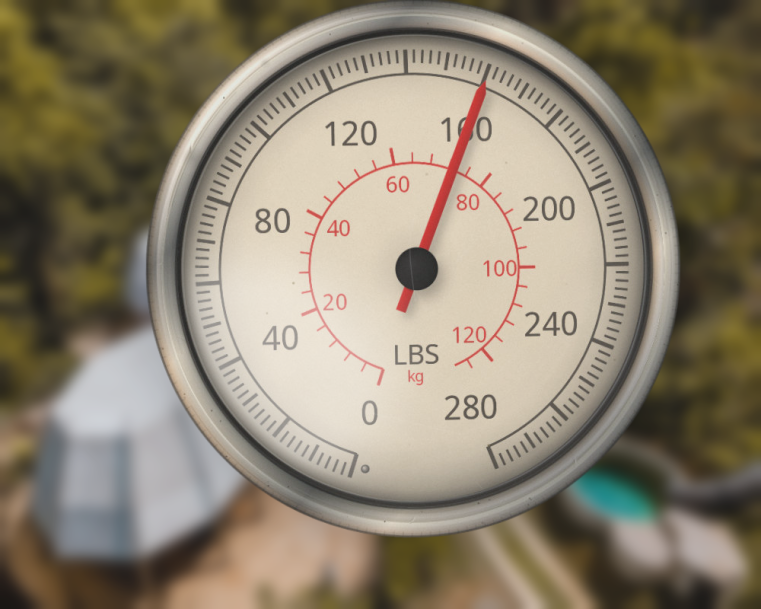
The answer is 160 lb
